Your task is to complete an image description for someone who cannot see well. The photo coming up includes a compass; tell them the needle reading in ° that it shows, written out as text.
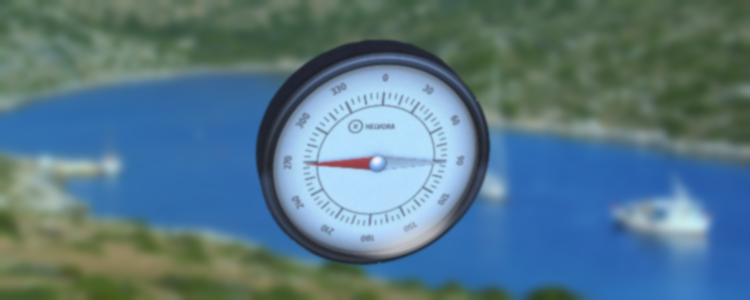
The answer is 270 °
